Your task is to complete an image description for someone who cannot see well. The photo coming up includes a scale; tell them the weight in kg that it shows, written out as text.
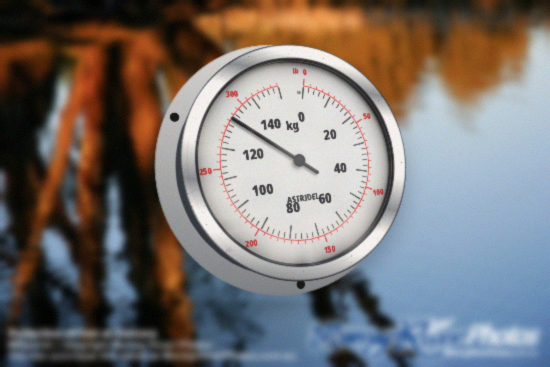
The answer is 130 kg
